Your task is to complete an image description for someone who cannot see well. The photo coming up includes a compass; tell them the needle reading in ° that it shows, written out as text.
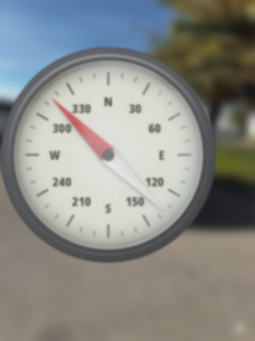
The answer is 315 °
